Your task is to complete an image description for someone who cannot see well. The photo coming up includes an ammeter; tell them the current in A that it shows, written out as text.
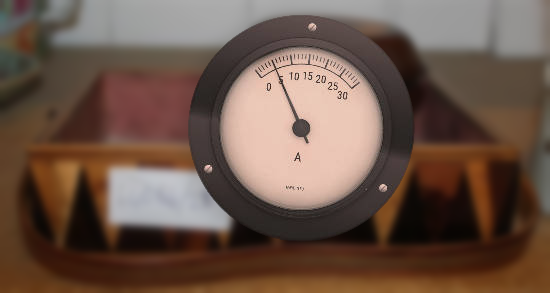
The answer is 5 A
